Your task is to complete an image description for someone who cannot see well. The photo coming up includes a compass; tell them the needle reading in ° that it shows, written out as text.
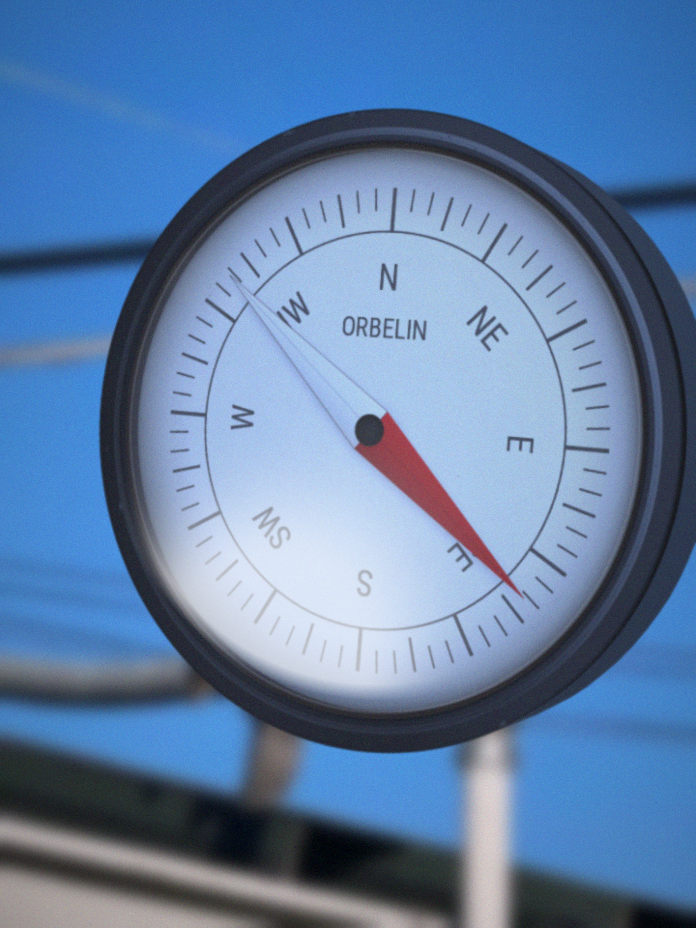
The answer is 130 °
